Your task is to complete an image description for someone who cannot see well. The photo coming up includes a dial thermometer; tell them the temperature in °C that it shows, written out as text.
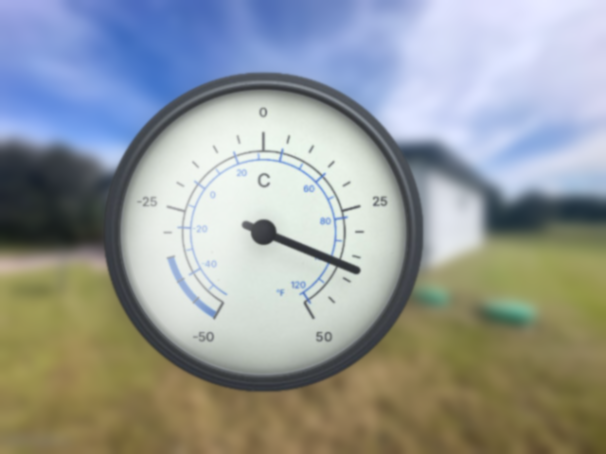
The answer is 37.5 °C
